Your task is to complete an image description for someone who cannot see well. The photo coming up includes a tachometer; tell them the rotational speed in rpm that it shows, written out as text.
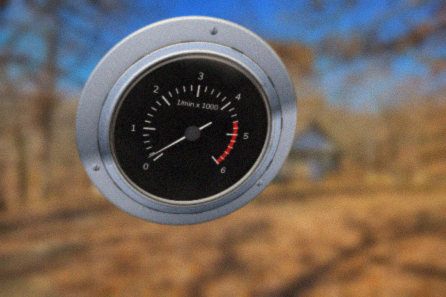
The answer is 200 rpm
